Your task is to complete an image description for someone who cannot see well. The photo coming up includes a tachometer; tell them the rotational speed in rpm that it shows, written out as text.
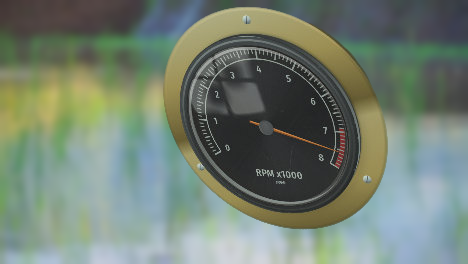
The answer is 7500 rpm
